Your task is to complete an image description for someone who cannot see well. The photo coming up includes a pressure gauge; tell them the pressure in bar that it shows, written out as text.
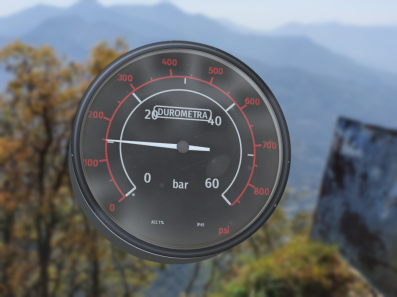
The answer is 10 bar
